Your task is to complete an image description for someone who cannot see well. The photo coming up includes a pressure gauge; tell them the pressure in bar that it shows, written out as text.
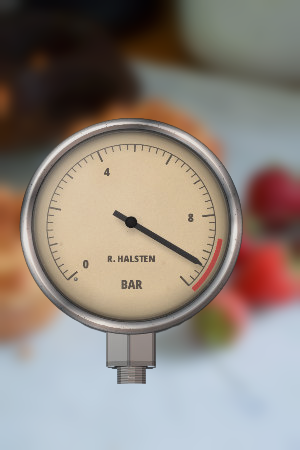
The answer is 9.4 bar
